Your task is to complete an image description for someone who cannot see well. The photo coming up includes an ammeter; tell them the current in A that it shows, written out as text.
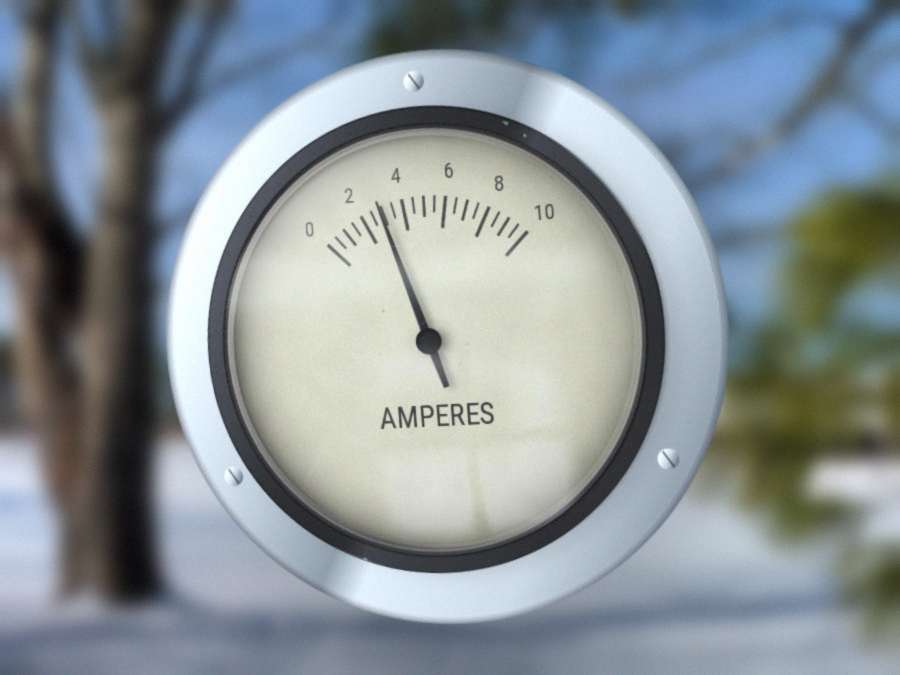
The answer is 3 A
